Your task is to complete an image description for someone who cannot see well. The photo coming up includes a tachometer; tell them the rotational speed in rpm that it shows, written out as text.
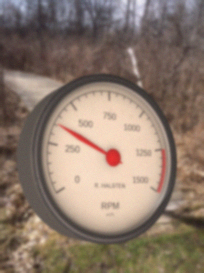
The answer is 350 rpm
